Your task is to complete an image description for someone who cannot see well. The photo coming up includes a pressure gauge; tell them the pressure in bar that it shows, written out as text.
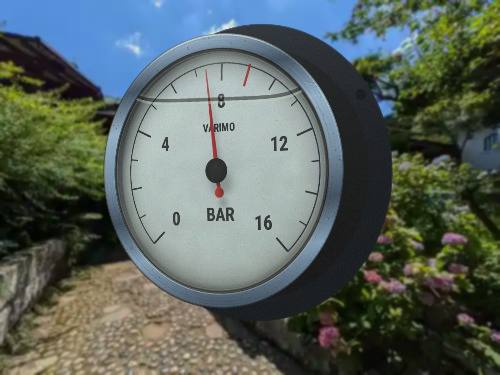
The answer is 7.5 bar
